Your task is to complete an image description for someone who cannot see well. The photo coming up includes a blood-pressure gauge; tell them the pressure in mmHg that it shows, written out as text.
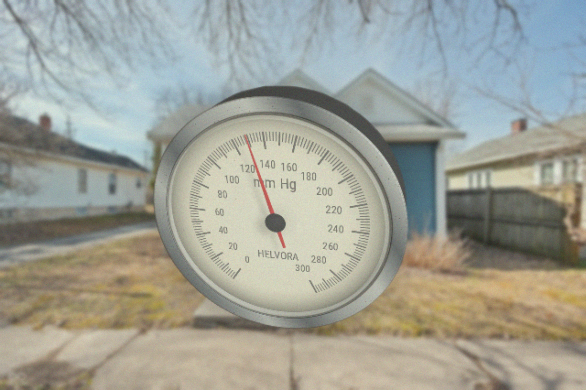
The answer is 130 mmHg
